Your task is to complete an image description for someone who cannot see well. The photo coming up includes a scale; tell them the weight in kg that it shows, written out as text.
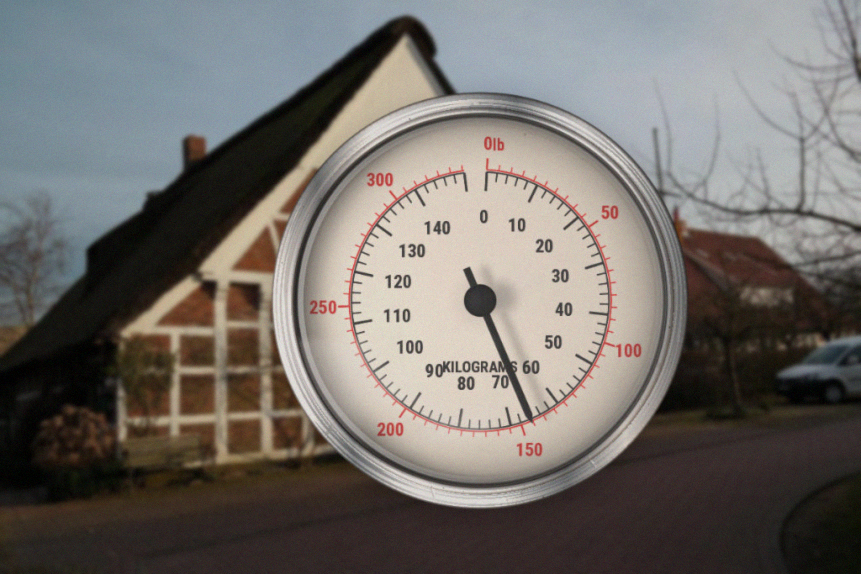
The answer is 66 kg
